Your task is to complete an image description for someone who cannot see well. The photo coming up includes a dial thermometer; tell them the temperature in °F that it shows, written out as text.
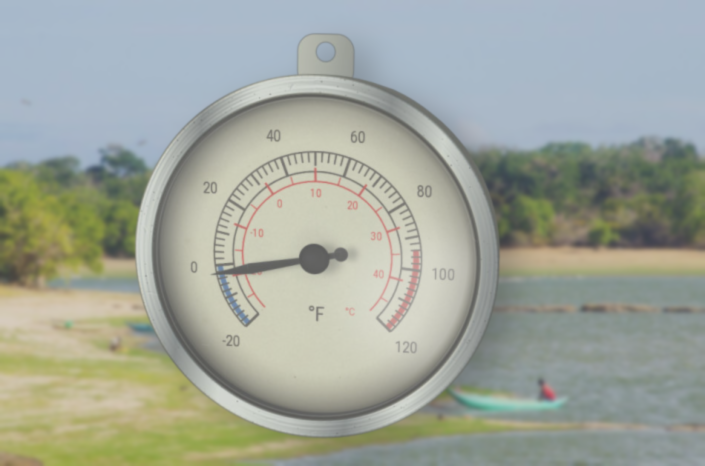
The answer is -2 °F
